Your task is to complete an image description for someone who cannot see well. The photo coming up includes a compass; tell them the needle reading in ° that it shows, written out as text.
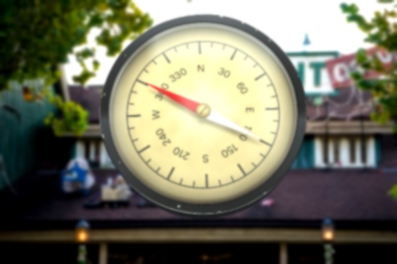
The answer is 300 °
